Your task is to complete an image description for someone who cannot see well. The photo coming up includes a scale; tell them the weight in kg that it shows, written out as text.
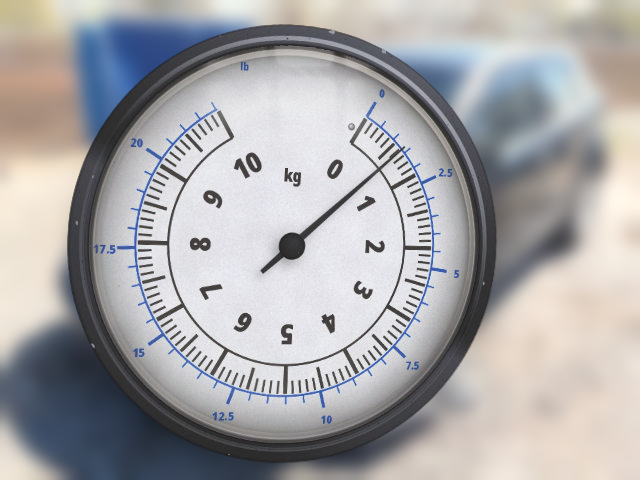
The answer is 0.6 kg
